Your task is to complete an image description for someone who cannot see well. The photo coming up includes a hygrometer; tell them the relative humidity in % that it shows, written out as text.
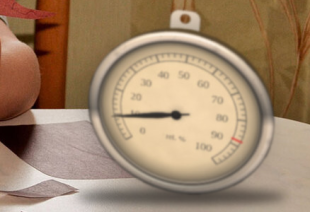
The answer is 10 %
